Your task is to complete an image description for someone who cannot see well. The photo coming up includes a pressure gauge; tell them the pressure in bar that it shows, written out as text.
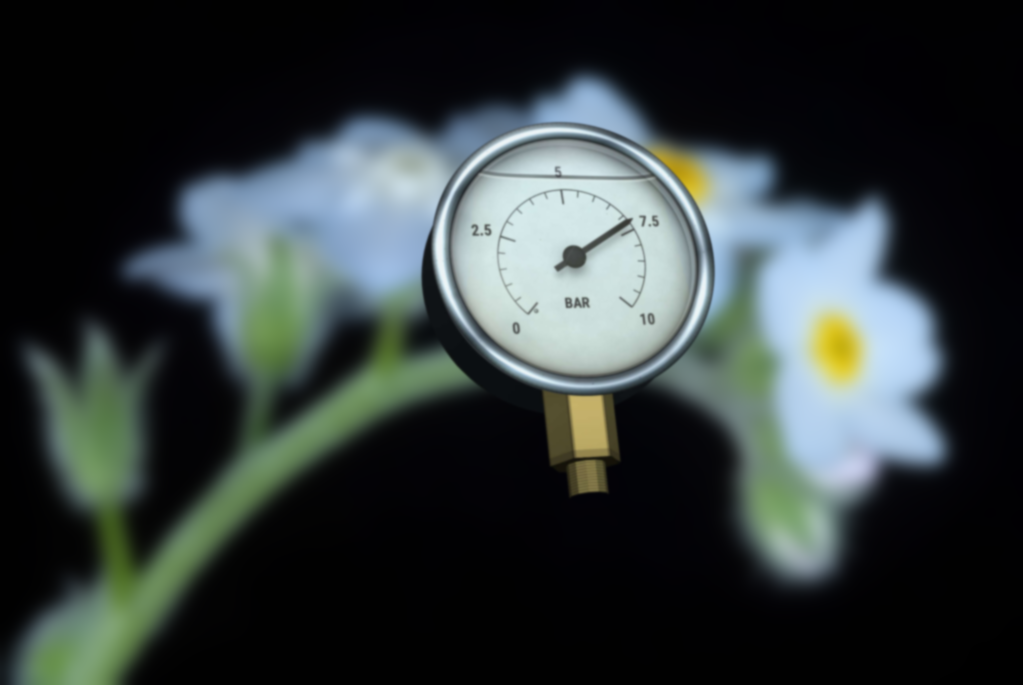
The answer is 7.25 bar
